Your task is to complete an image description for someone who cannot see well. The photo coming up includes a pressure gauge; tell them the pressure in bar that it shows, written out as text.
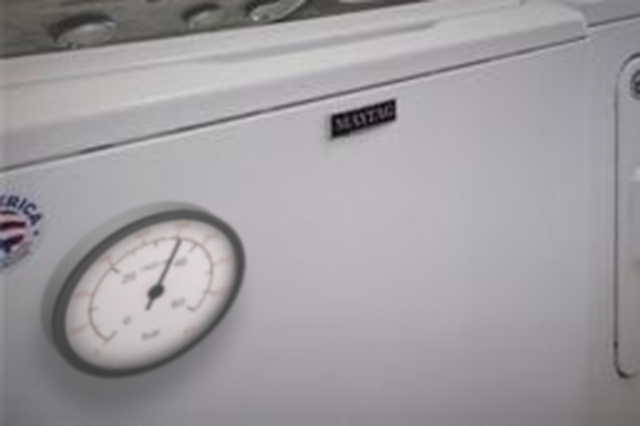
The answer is 35 bar
